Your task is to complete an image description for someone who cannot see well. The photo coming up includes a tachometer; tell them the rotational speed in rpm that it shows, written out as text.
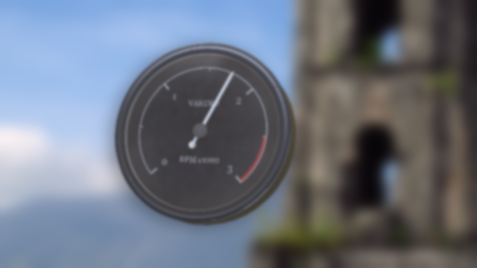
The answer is 1750 rpm
